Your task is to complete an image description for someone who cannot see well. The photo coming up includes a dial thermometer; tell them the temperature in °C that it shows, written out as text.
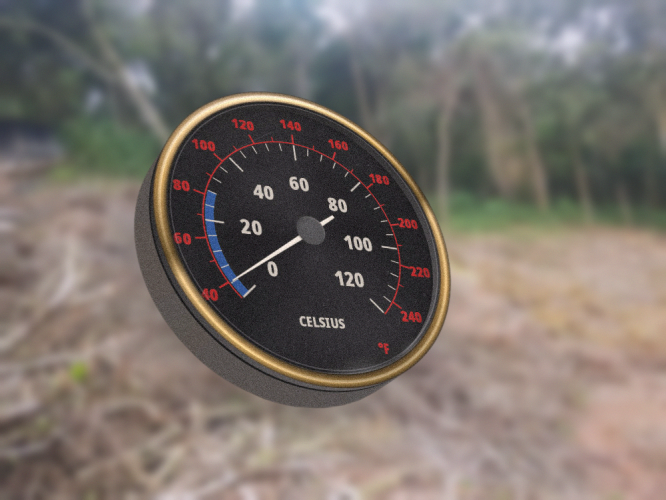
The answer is 4 °C
